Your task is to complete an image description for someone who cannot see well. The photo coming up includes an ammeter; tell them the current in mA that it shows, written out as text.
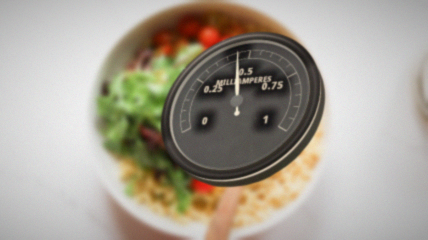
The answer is 0.45 mA
